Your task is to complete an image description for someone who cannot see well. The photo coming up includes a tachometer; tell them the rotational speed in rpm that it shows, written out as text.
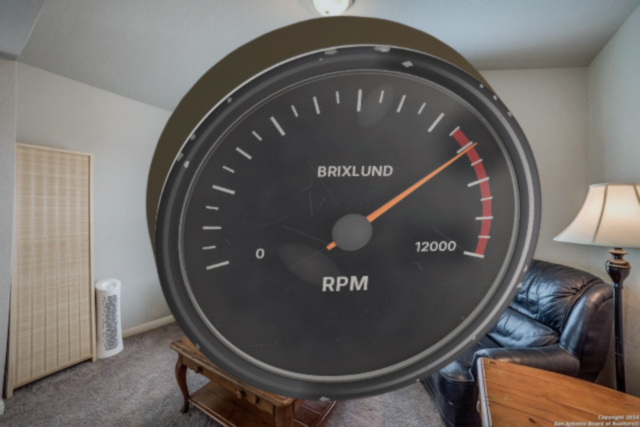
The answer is 9000 rpm
